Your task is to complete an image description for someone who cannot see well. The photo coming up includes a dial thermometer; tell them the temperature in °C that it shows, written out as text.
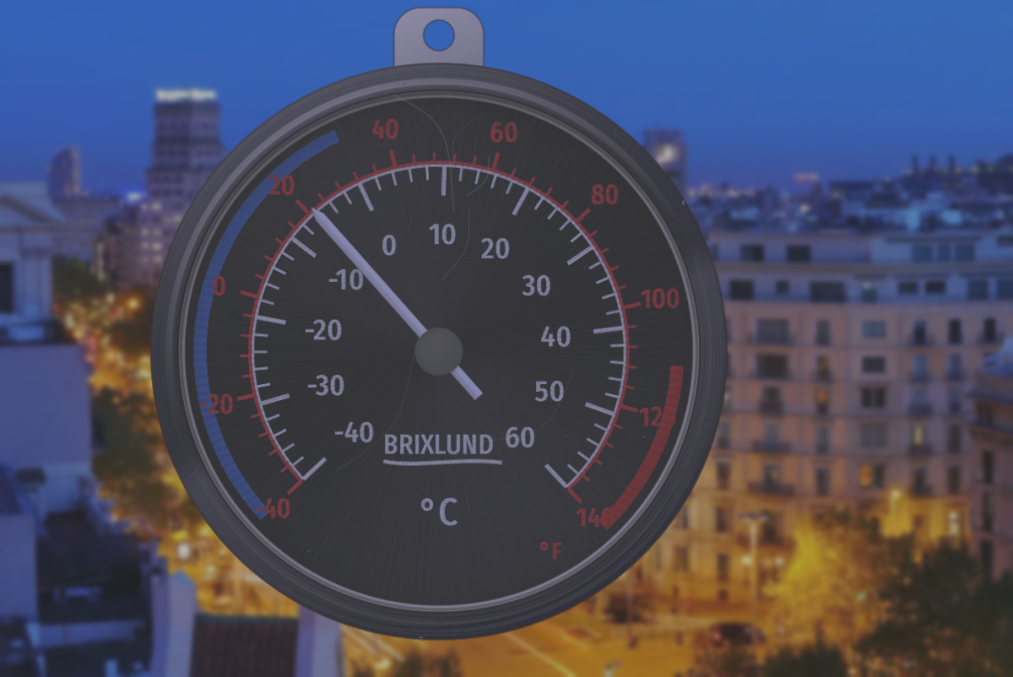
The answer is -6 °C
